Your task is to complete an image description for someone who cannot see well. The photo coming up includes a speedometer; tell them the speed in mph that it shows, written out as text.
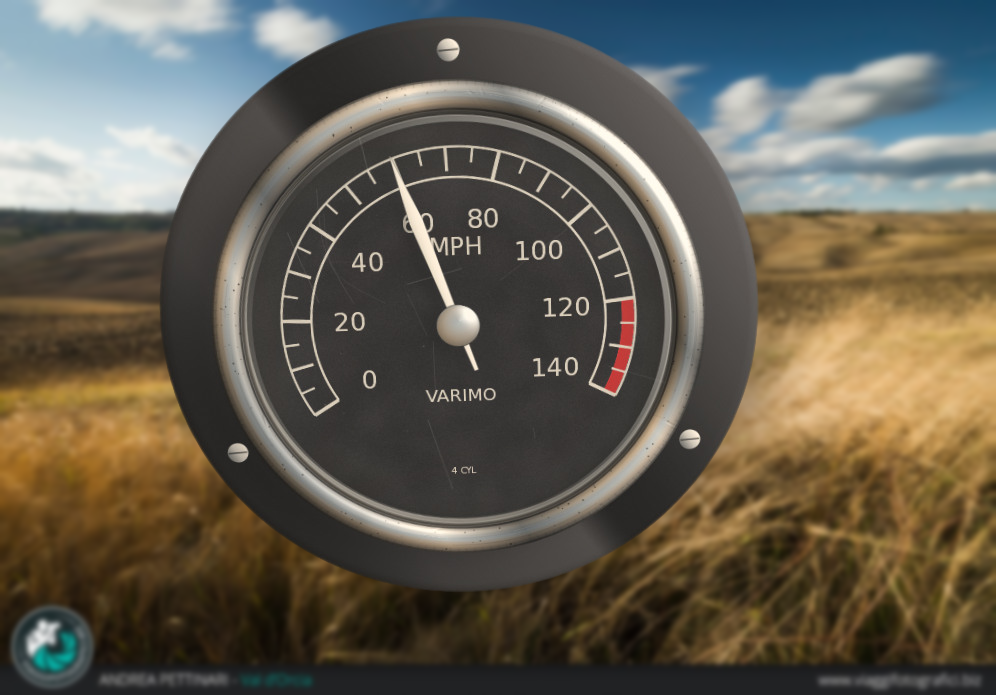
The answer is 60 mph
